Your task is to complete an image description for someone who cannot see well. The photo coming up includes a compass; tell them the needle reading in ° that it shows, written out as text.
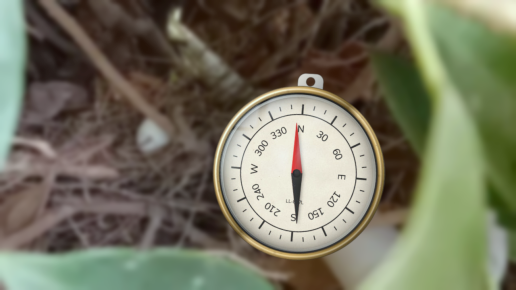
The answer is 355 °
